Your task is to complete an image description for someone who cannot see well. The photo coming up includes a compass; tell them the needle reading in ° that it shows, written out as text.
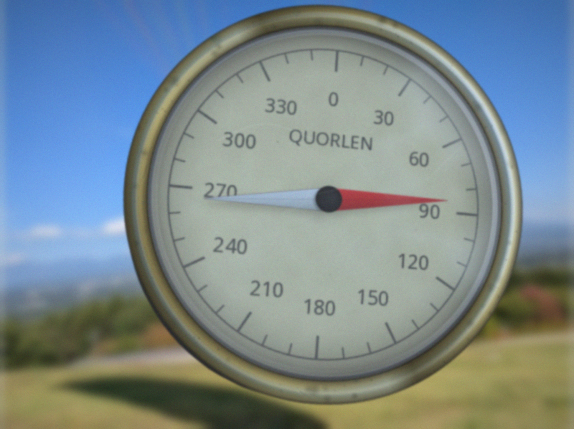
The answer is 85 °
